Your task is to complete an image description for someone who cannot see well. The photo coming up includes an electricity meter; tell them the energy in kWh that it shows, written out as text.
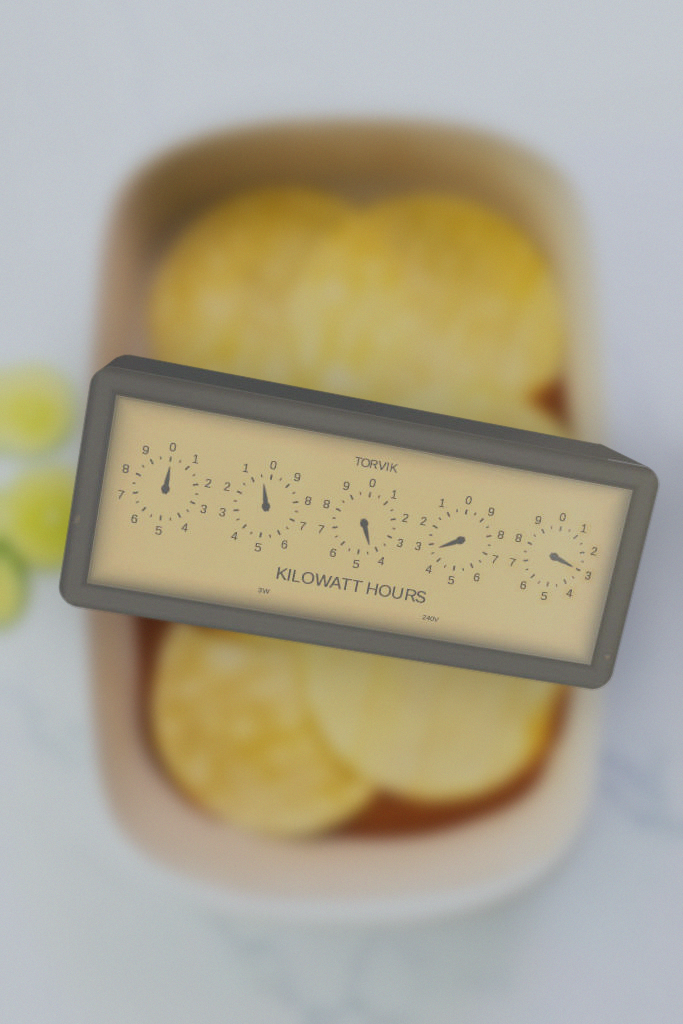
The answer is 433 kWh
